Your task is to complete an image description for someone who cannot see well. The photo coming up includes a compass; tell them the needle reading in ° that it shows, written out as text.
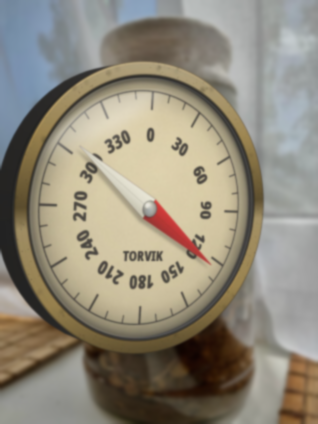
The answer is 125 °
